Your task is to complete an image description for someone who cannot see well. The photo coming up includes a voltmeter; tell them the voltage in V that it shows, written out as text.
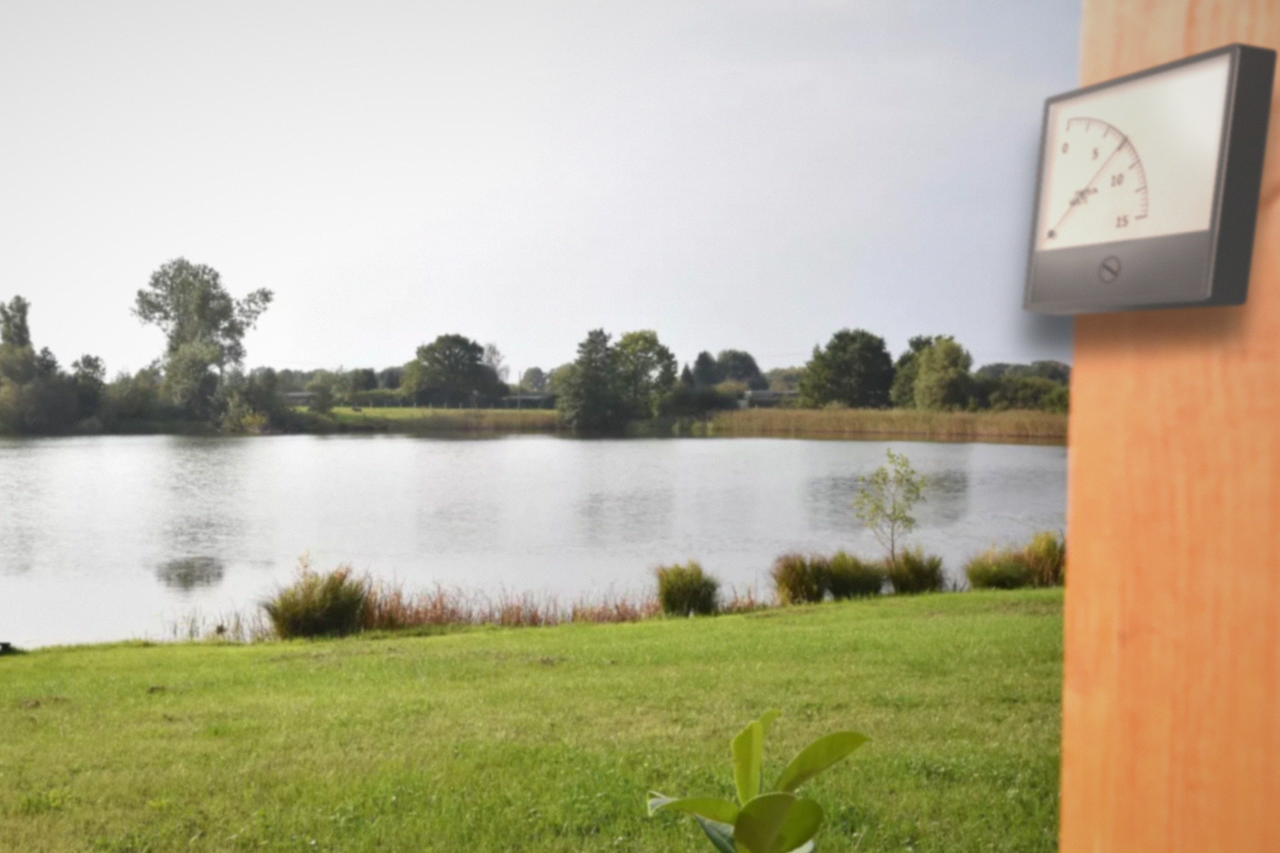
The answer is 7.5 V
